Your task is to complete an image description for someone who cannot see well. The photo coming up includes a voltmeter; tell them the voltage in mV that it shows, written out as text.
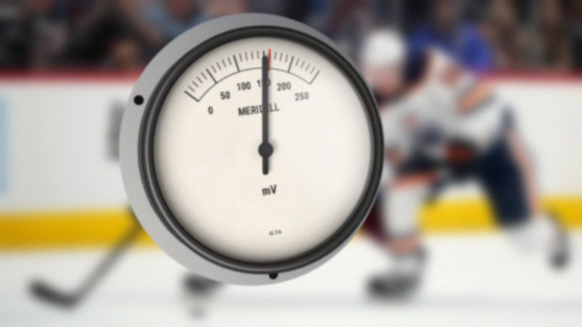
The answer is 150 mV
